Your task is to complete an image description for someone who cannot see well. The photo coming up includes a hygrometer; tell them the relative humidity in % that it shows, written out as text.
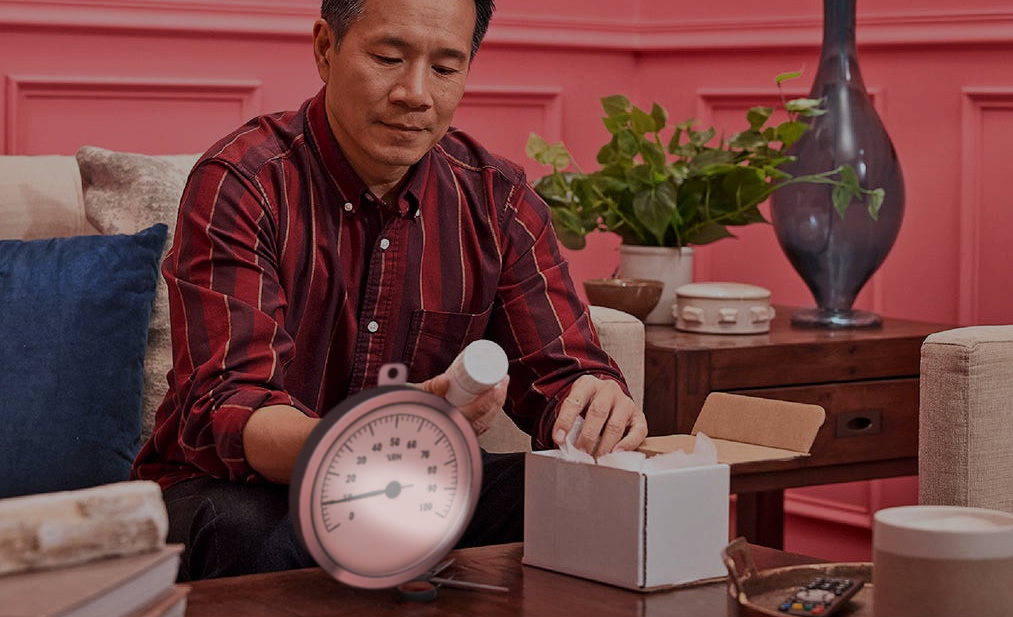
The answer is 10 %
